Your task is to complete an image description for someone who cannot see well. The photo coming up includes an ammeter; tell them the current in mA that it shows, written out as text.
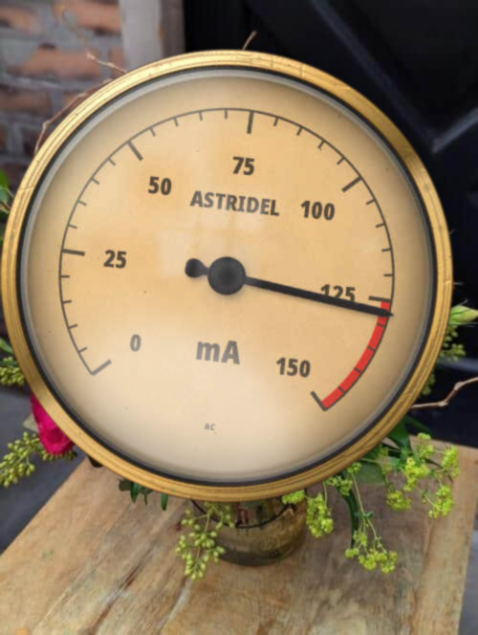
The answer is 127.5 mA
